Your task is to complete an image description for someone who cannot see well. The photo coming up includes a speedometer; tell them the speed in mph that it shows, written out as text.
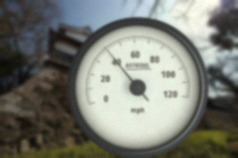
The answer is 40 mph
